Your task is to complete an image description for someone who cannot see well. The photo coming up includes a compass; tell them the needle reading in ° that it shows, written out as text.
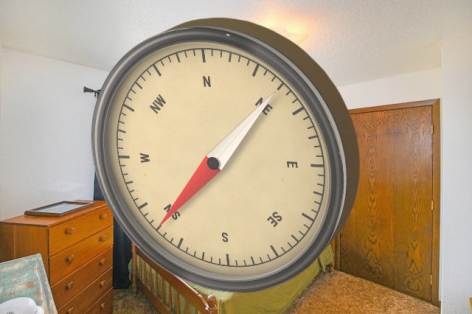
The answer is 225 °
